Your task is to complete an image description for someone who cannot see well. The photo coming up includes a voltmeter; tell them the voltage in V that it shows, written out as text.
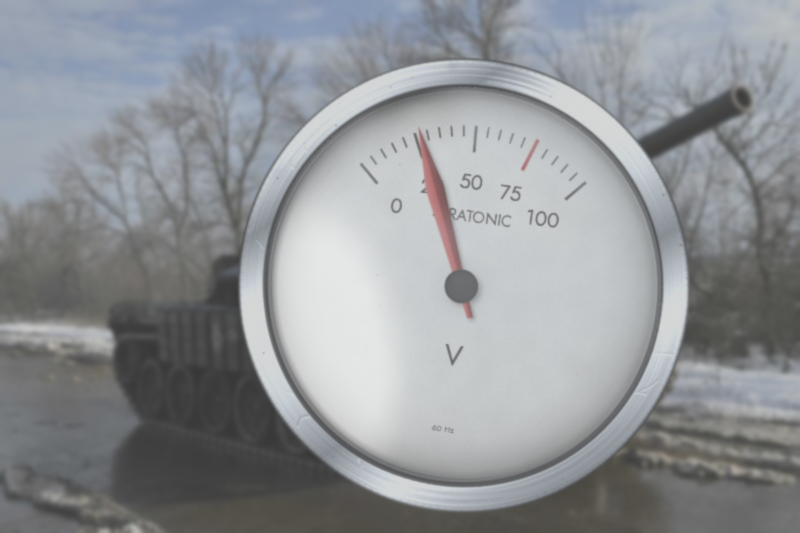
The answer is 27.5 V
